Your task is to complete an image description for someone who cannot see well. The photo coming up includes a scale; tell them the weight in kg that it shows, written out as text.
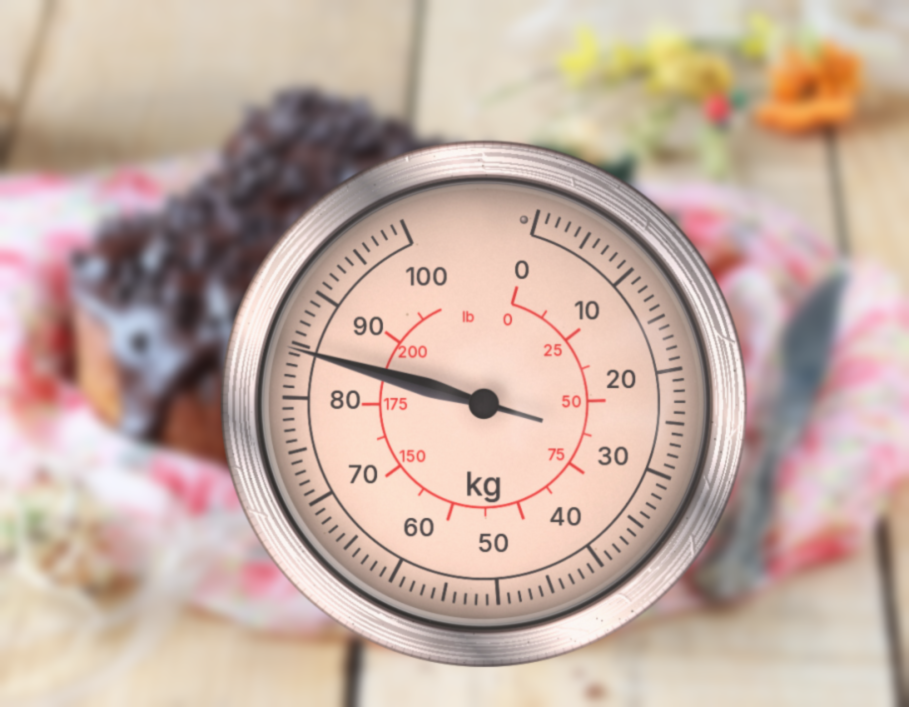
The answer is 84.5 kg
